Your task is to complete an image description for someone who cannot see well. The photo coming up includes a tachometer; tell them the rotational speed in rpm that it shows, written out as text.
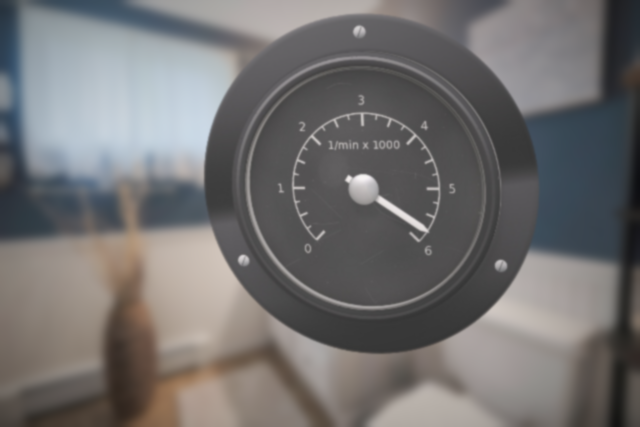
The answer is 5750 rpm
